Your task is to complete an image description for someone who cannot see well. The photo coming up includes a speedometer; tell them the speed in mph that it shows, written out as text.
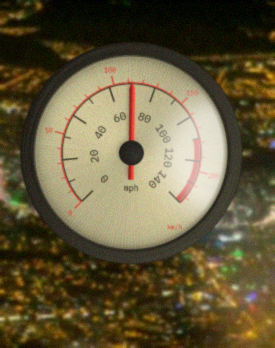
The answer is 70 mph
